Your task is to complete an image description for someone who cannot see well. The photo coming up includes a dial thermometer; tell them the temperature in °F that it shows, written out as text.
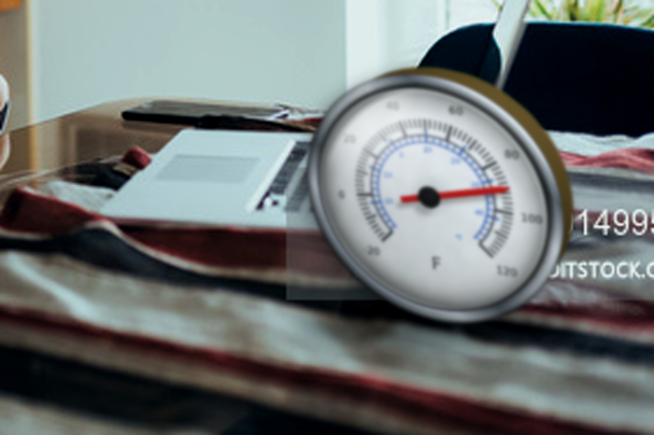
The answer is 90 °F
